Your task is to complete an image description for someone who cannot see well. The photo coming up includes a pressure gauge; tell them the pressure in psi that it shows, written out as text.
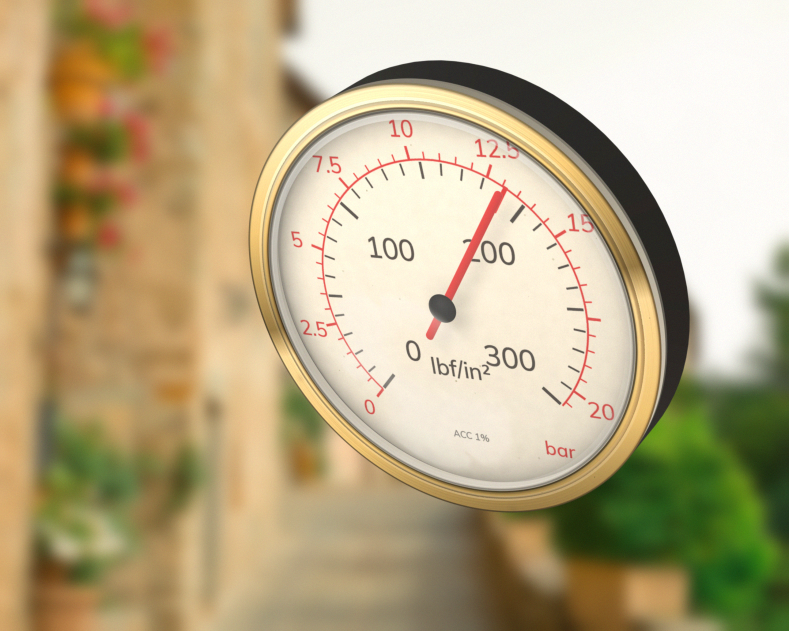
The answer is 190 psi
